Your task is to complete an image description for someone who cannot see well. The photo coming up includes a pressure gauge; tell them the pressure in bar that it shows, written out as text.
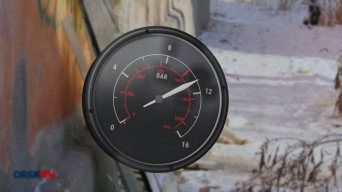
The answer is 11 bar
